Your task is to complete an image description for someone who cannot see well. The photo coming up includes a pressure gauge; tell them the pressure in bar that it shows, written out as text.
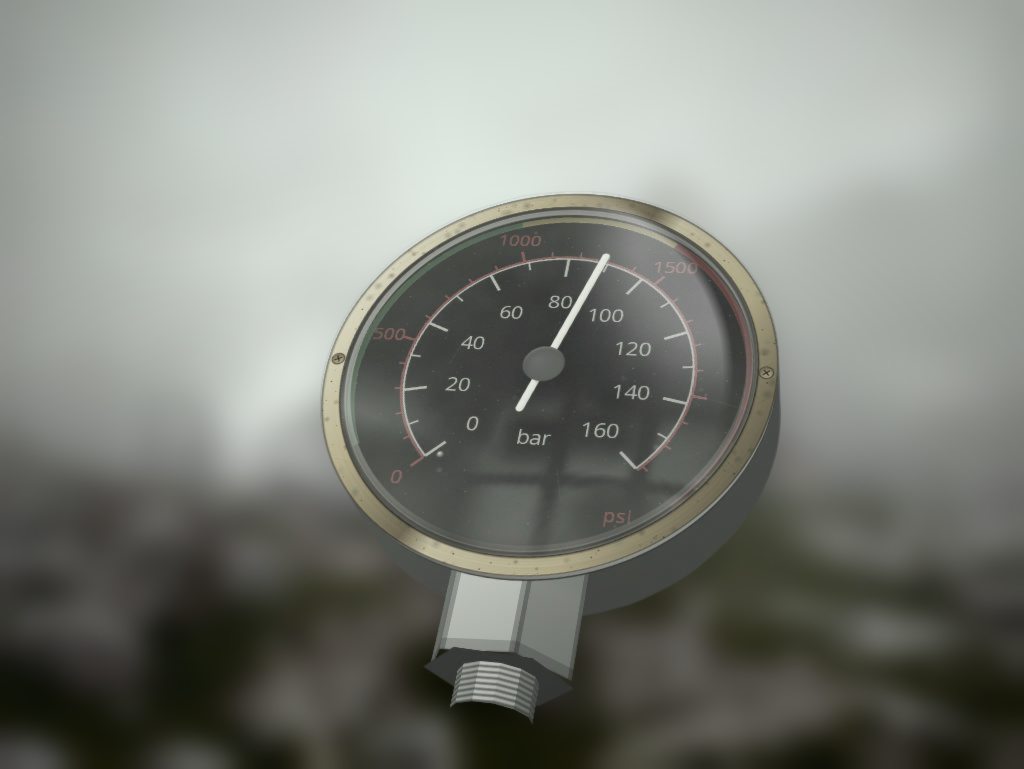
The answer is 90 bar
